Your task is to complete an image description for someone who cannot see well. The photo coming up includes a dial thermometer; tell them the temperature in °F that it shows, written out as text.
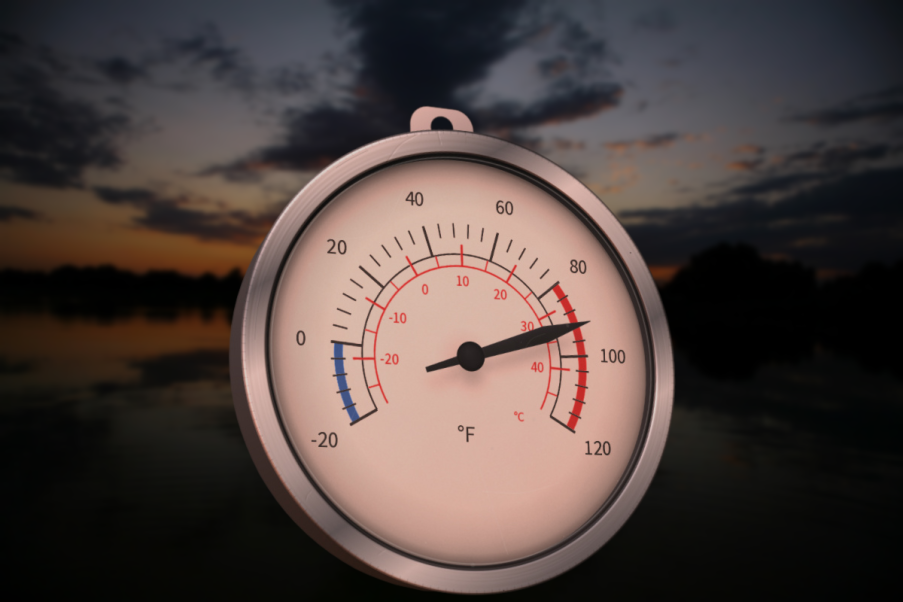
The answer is 92 °F
